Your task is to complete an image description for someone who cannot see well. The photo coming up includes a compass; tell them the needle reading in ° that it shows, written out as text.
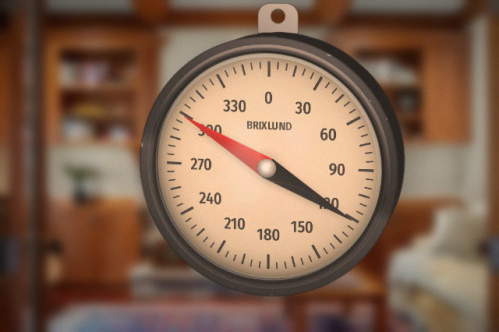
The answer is 300 °
